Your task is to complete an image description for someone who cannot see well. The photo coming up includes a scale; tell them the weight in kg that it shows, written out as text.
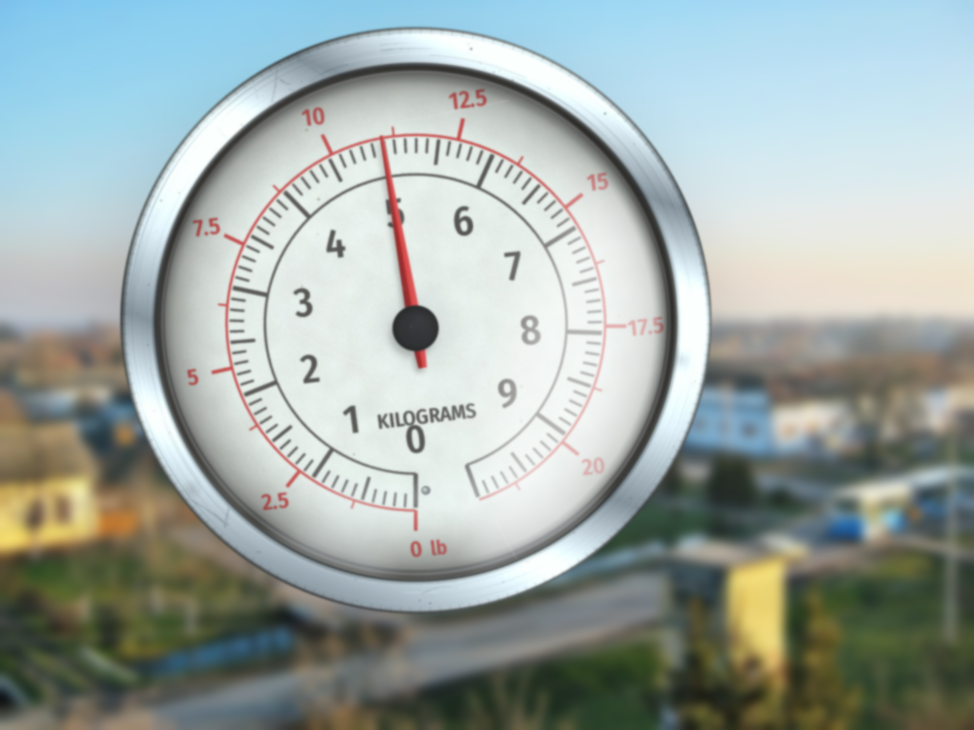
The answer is 5 kg
